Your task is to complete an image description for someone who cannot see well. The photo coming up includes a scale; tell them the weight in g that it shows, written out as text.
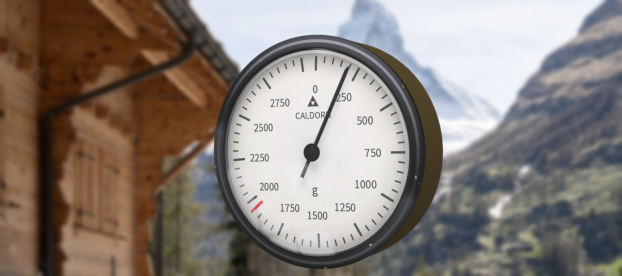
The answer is 200 g
